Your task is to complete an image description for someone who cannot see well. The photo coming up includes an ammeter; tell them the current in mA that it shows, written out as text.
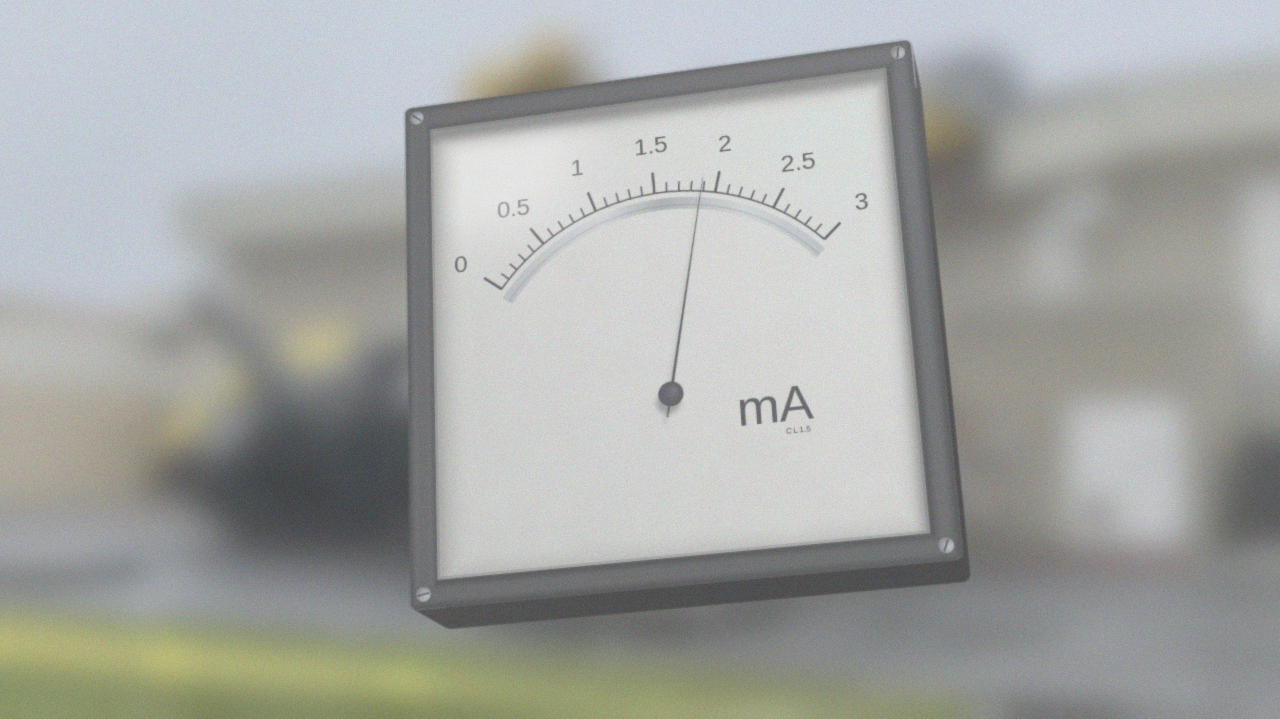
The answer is 1.9 mA
